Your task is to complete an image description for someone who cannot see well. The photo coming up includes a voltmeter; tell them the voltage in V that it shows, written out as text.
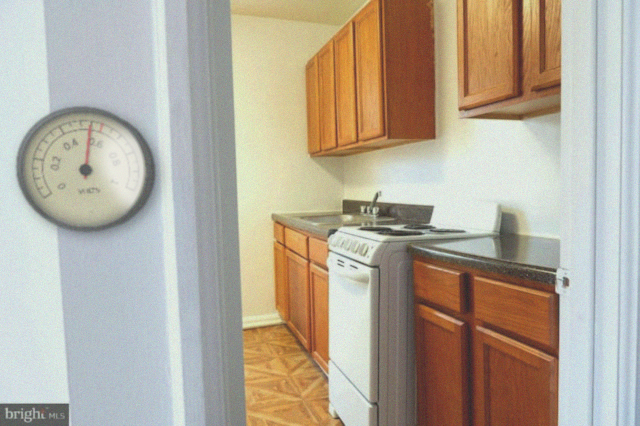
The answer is 0.55 V
